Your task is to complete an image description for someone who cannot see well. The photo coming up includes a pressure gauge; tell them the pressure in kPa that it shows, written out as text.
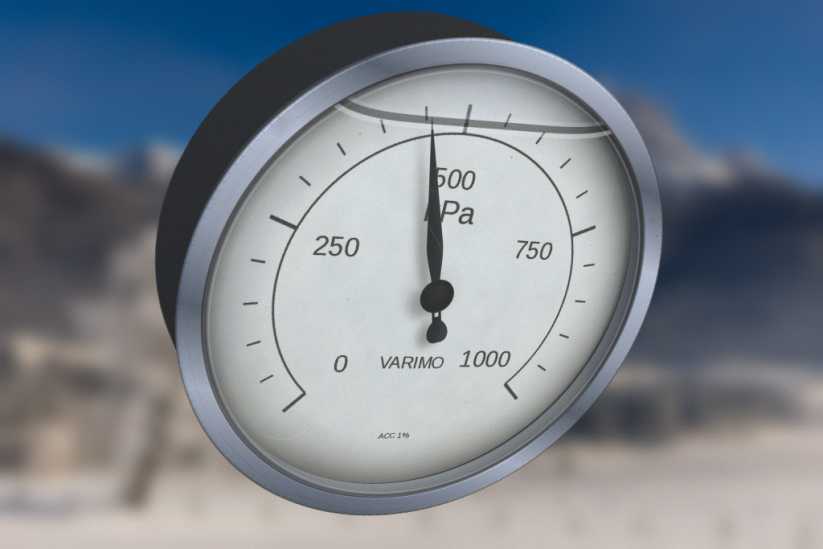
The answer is 450 kPa
